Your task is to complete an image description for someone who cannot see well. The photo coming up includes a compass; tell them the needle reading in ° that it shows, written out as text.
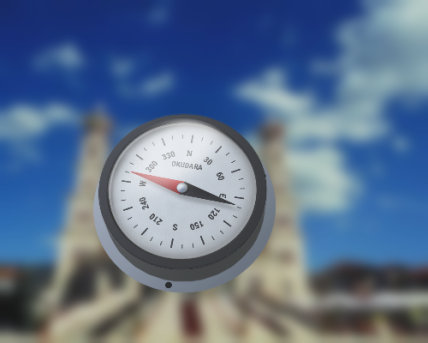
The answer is 280 °
